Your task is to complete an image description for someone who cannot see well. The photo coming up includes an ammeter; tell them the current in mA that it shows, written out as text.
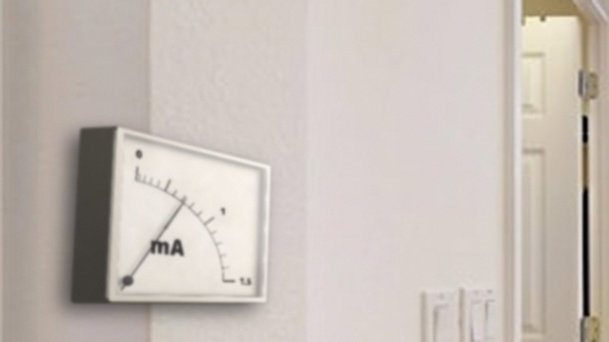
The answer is 0.7 mA
